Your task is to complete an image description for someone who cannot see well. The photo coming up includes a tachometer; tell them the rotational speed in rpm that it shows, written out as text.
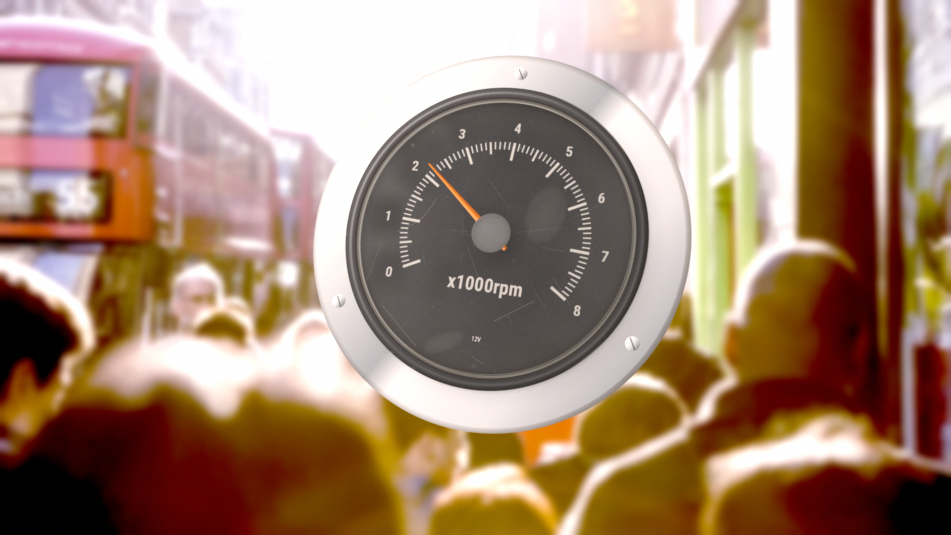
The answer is 2200 rpm
